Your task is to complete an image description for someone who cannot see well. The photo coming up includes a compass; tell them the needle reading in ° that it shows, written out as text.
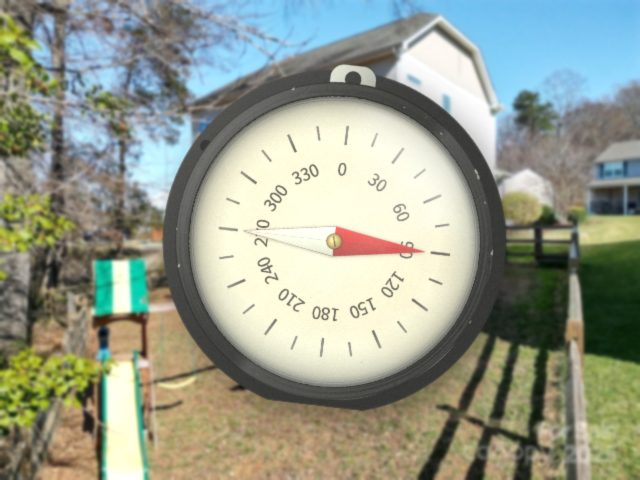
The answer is 90 °
